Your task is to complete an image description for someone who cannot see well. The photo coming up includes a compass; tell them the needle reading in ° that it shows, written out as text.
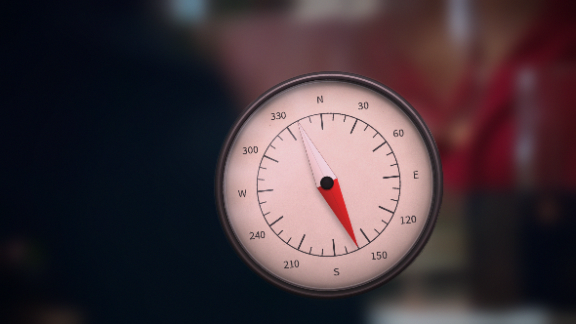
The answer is 160 °
